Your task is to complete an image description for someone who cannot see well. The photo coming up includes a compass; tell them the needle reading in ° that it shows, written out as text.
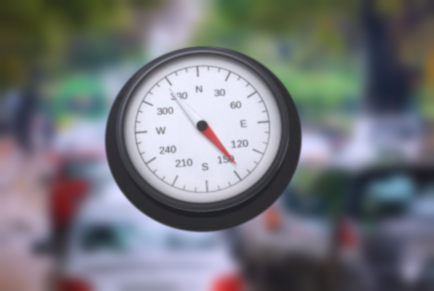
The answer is 145 °
